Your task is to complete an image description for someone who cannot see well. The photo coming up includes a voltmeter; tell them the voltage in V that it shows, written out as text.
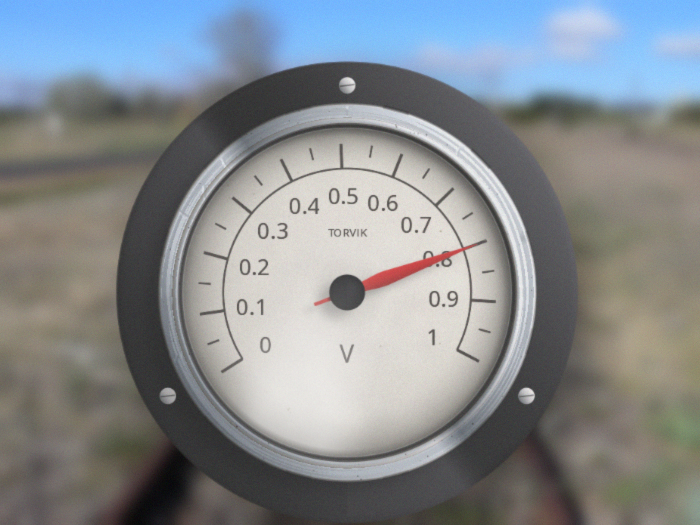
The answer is 0.8 V
